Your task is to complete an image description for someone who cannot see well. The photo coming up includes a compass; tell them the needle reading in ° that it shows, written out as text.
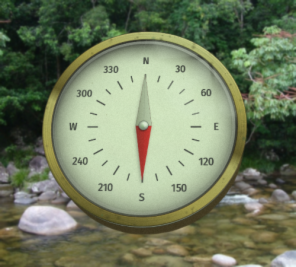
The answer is 180 °
